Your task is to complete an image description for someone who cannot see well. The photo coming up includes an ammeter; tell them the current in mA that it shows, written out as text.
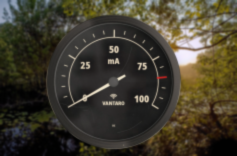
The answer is 0 mA
